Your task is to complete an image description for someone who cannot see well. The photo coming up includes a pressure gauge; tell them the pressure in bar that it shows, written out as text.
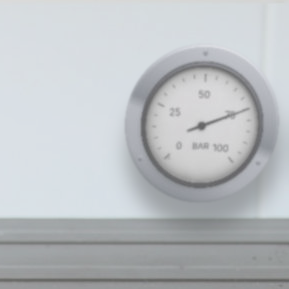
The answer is 75 bar
